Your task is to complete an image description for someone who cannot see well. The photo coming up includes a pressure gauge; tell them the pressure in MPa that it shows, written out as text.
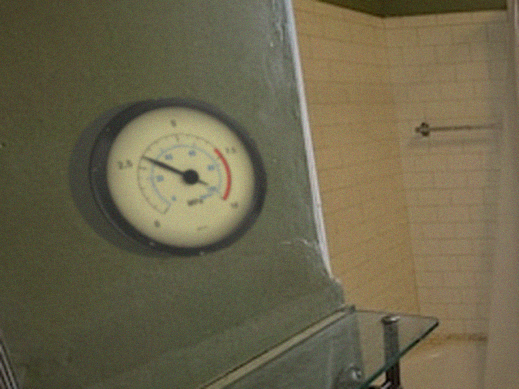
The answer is 3 MPa
